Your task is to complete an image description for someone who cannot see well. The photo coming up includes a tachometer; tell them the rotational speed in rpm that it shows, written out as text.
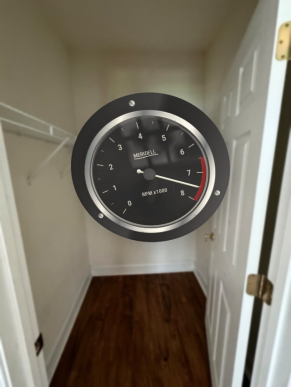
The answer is 7500 rpm
